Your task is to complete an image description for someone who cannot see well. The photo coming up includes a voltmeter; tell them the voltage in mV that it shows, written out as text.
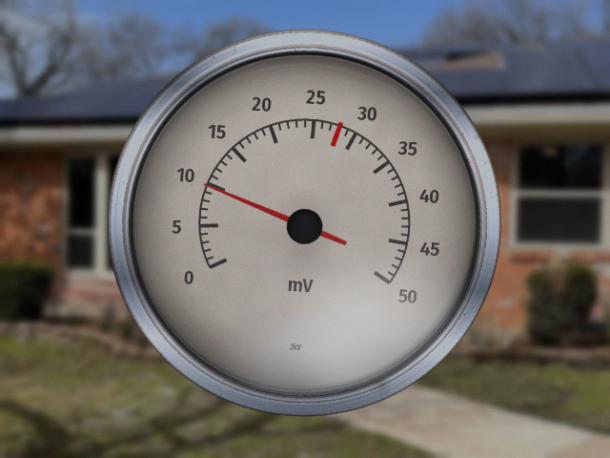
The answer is 10 mV
